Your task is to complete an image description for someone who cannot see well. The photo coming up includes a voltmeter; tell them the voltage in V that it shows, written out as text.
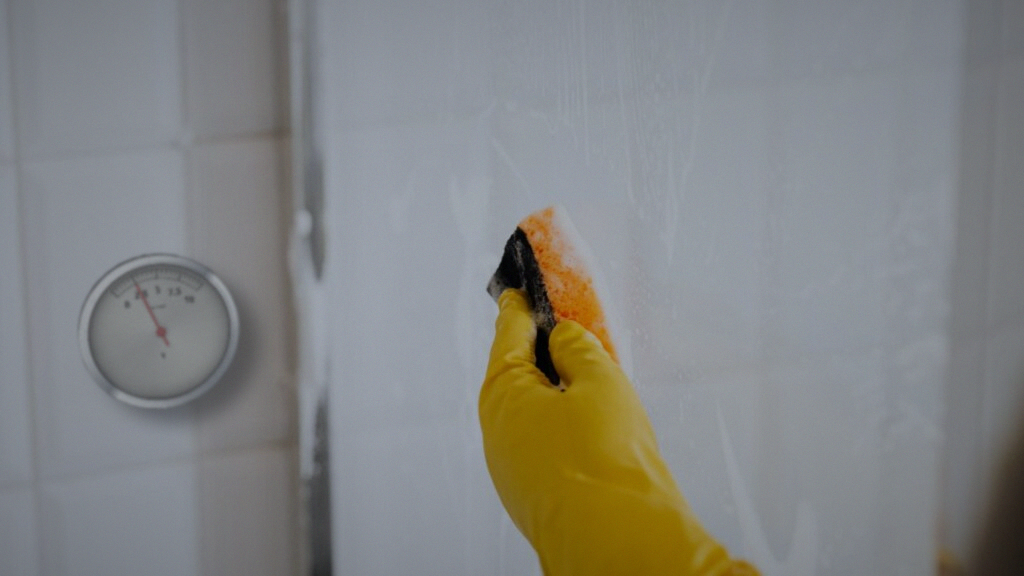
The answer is 2.5 V
